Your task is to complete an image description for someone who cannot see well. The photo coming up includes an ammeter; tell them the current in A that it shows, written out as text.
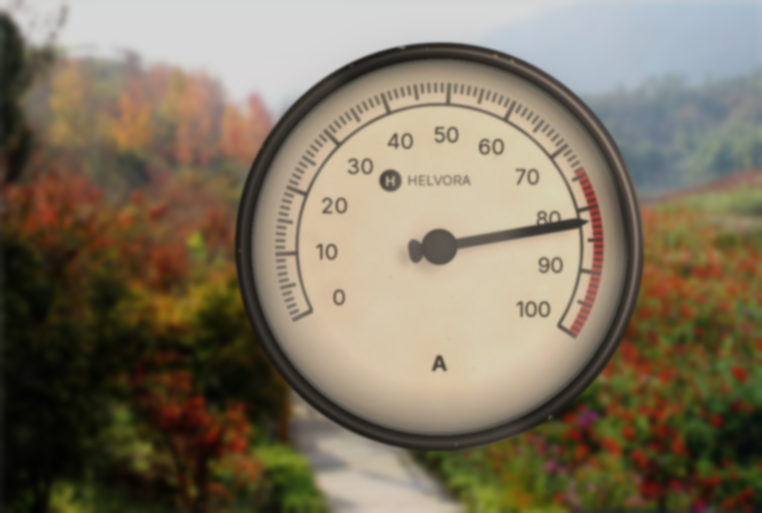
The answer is 82 A
